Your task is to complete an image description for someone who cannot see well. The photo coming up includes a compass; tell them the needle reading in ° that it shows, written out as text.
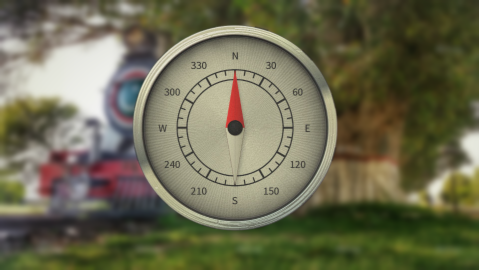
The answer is 0 °
